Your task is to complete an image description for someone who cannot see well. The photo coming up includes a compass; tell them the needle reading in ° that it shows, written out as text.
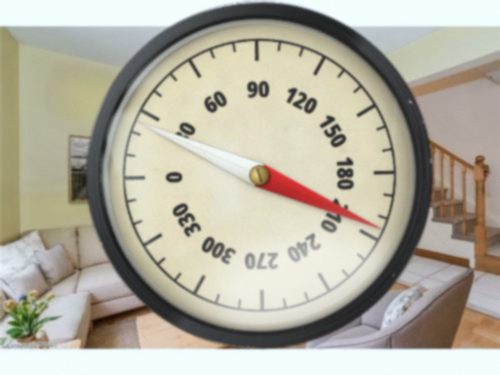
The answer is 205 °
